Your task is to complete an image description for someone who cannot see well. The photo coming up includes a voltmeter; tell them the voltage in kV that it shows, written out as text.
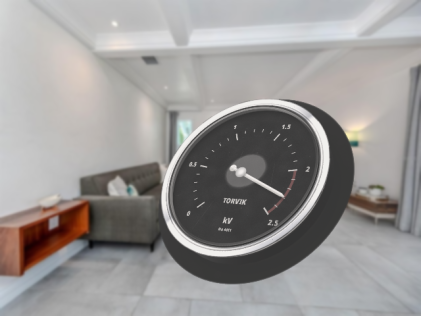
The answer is 2.3 kV
